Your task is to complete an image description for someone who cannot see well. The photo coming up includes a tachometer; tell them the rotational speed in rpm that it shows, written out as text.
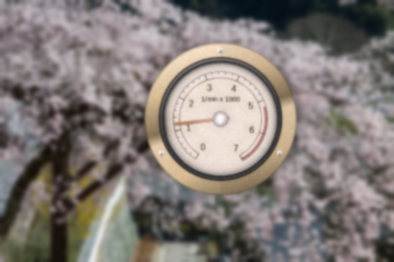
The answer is 1200 rpm
